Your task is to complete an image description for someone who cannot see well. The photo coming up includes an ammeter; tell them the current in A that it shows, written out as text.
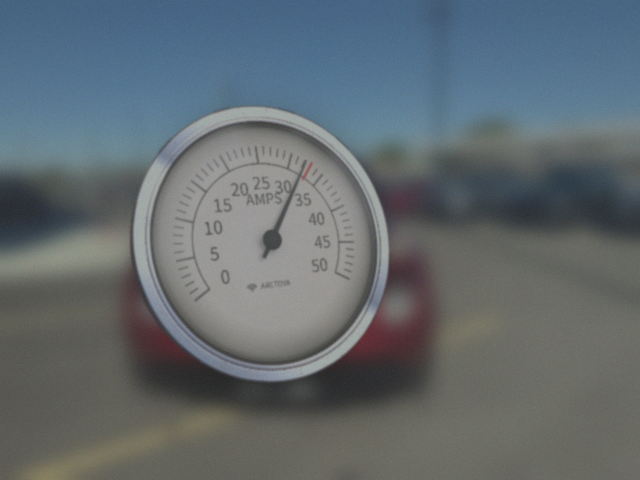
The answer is 32 A
